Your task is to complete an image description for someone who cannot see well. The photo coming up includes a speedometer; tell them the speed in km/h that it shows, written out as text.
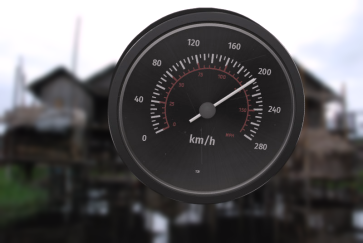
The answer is 200 km/h
